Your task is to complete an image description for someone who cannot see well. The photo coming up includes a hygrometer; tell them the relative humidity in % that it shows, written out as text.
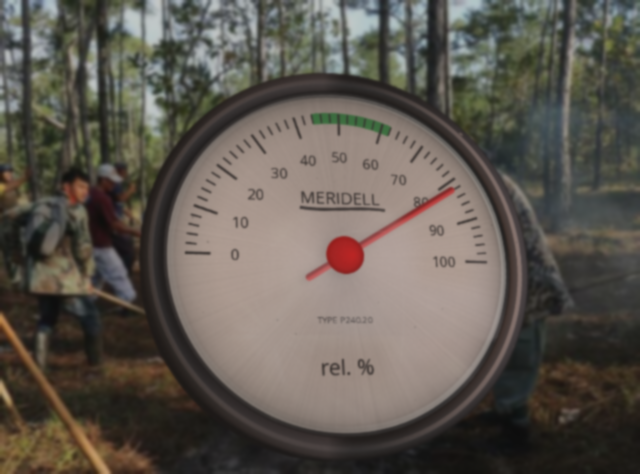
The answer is 82 %
